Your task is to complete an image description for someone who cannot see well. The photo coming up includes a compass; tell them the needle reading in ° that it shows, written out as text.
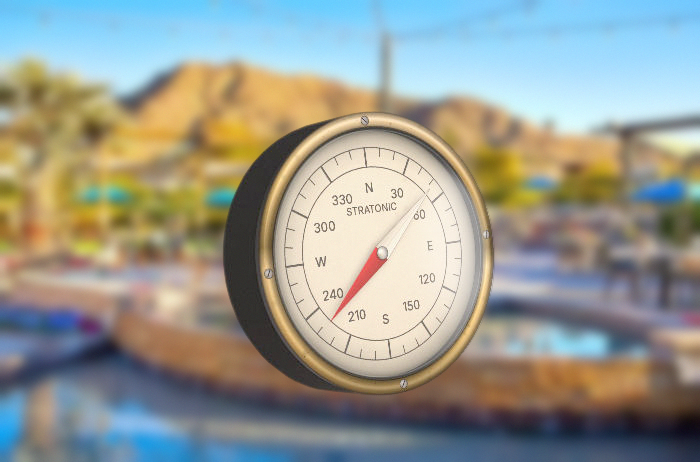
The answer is 230 °
